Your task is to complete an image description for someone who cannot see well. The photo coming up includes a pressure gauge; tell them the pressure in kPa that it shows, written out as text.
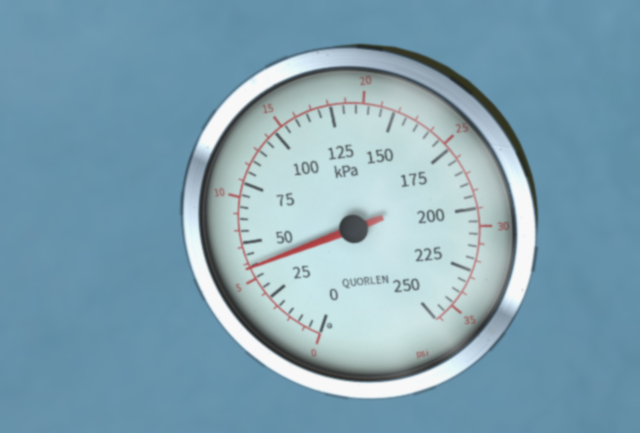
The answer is 40 kPa
